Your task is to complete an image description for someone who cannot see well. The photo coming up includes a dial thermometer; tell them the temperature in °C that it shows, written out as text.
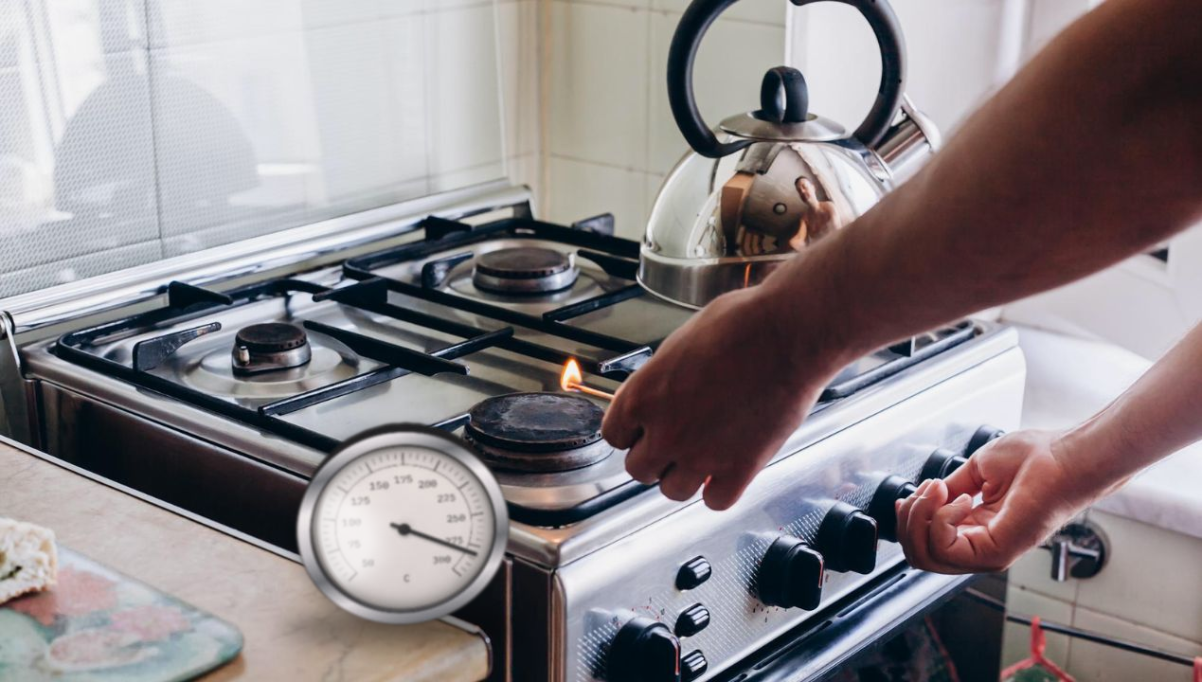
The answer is 280 °C
